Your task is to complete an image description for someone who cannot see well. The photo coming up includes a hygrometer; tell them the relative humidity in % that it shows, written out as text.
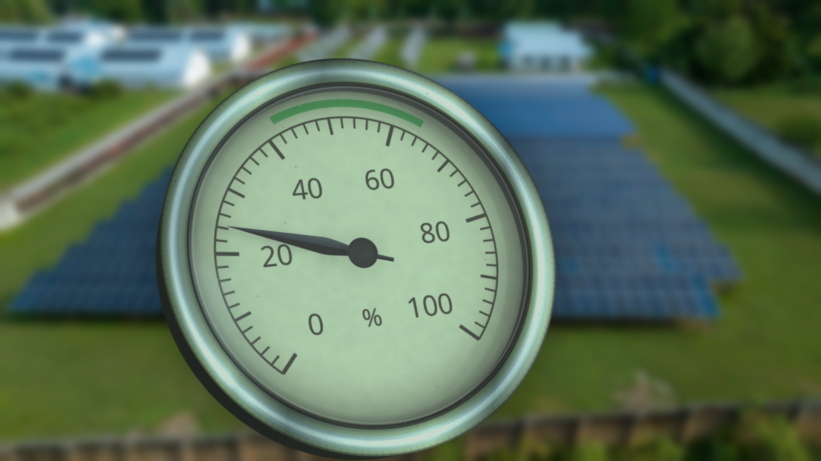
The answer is 24 %
